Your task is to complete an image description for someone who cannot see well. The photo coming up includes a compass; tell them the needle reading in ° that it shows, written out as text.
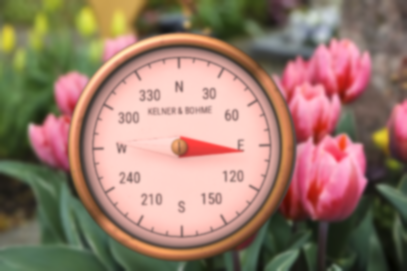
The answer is 95 °
